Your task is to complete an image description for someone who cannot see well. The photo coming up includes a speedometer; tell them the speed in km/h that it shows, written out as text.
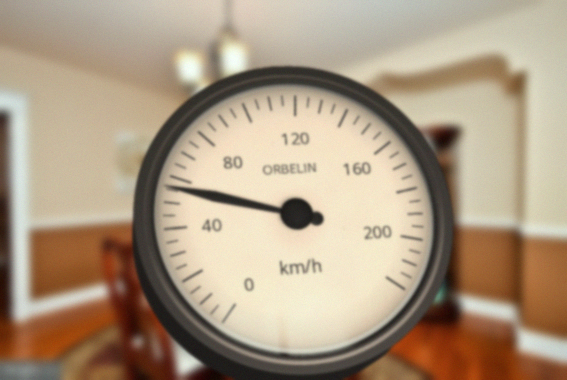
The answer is 55 km/h
